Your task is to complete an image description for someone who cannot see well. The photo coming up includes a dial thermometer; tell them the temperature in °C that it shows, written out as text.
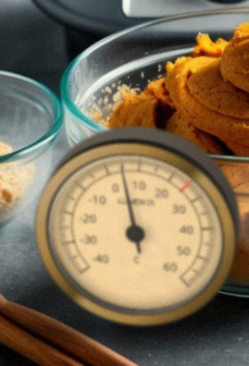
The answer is 5 °C
